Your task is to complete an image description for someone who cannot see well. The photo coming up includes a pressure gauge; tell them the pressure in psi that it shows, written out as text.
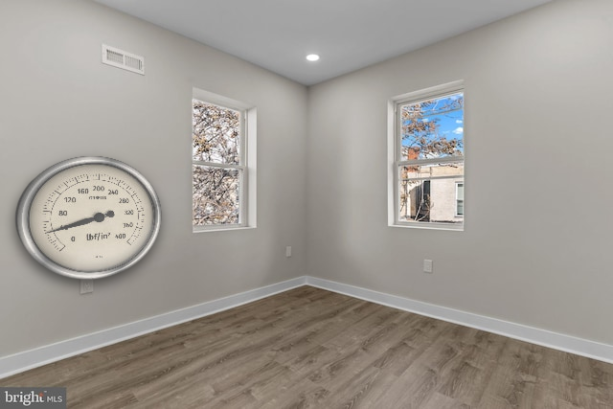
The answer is 40 psi
